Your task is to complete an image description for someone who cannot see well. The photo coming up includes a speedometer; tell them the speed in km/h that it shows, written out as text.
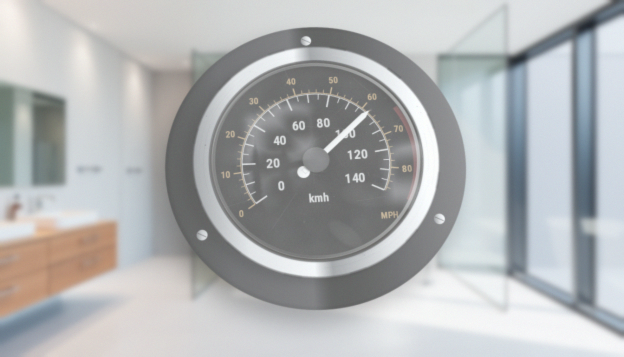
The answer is 100 km/h
